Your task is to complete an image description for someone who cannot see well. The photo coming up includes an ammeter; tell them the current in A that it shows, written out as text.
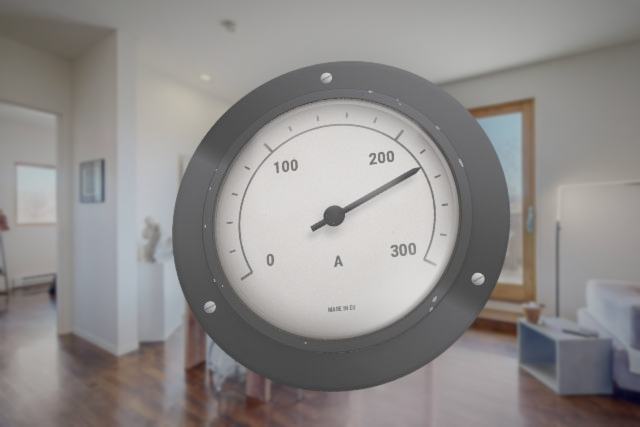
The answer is 230 A
